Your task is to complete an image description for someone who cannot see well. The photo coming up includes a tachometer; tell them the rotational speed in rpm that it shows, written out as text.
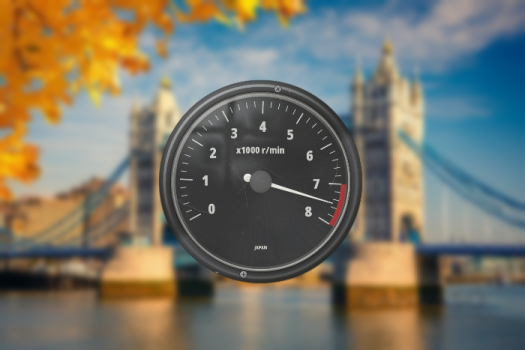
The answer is 7500 rpm
